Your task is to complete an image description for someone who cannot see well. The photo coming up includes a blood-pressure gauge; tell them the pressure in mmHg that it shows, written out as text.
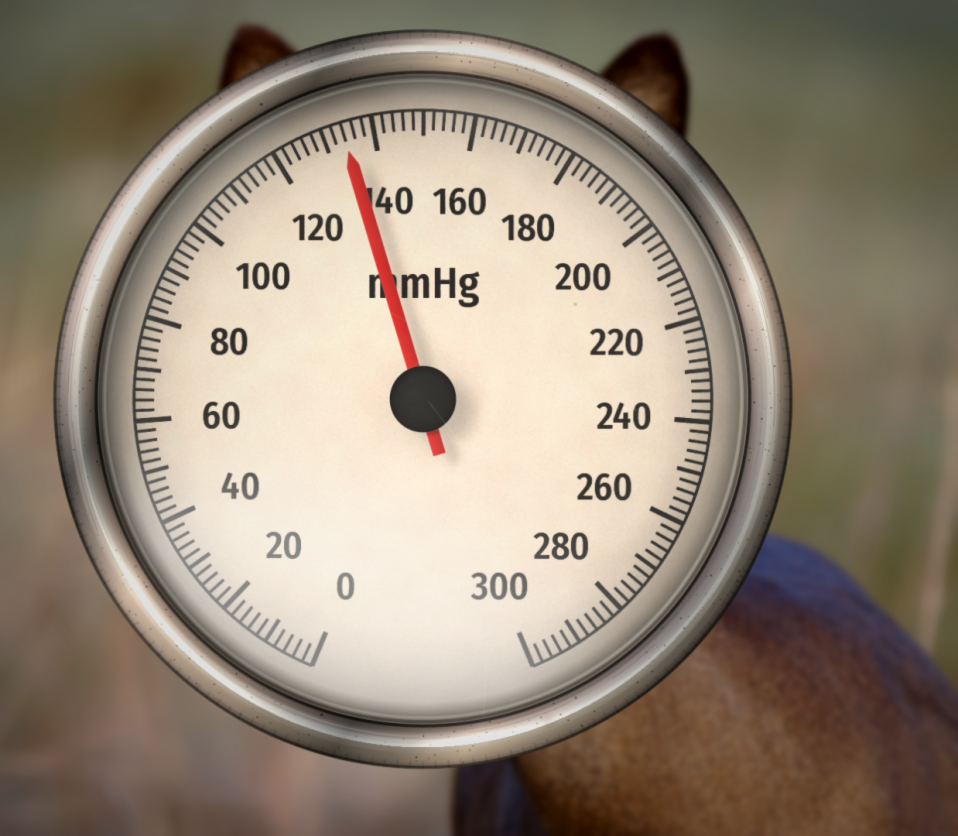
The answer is 134 mmHg
